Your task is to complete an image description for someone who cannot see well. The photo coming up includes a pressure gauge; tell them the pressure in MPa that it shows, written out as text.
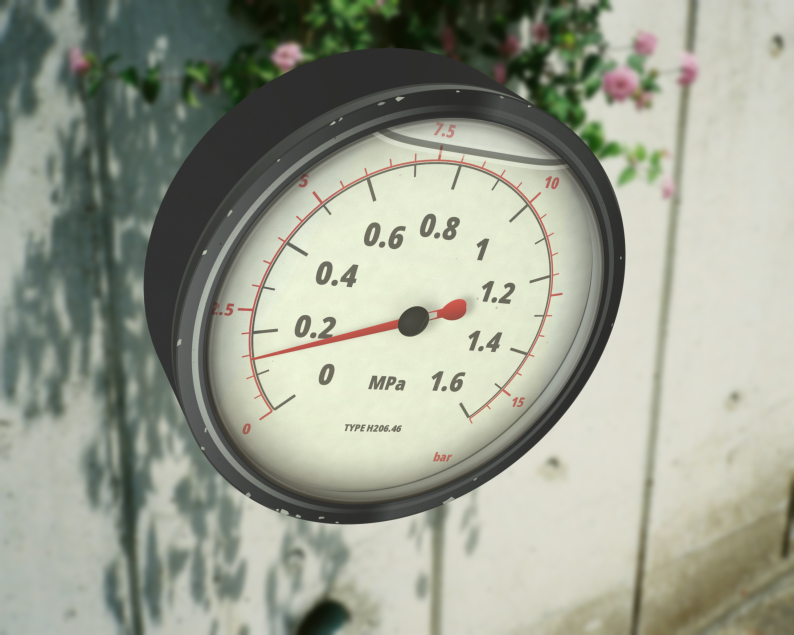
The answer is 0.15 MPa
